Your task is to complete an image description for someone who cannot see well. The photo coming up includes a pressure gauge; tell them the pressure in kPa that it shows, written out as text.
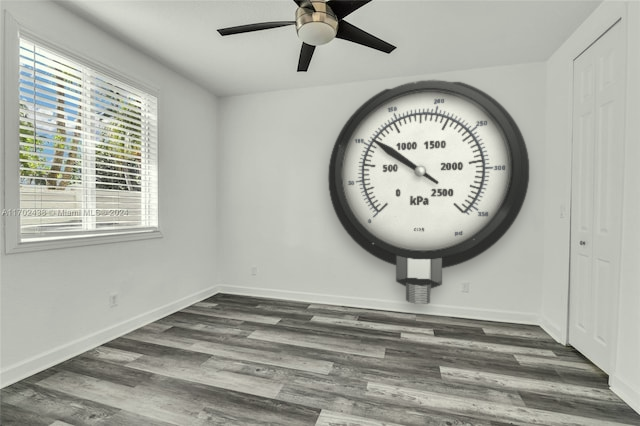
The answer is 750 kPa
